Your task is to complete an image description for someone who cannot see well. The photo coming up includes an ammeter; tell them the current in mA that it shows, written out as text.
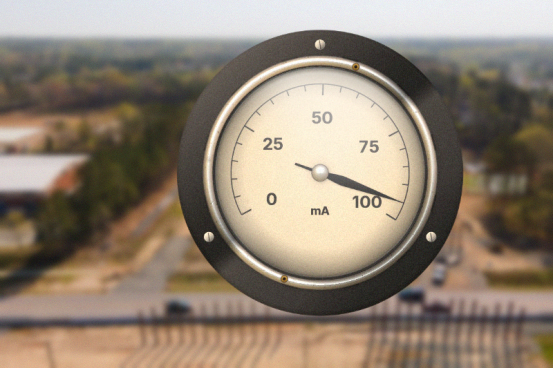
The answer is 95 mA
